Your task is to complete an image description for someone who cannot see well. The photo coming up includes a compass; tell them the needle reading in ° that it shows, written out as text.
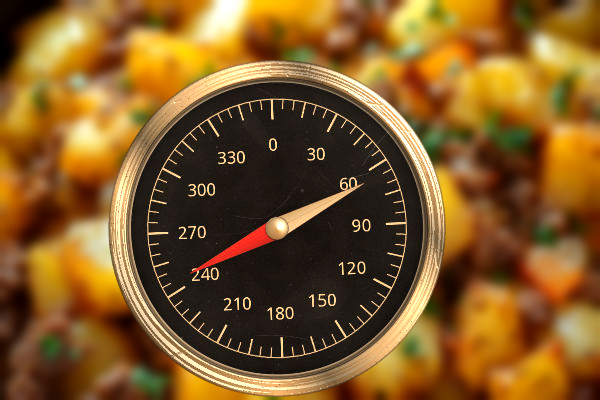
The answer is 245 °
